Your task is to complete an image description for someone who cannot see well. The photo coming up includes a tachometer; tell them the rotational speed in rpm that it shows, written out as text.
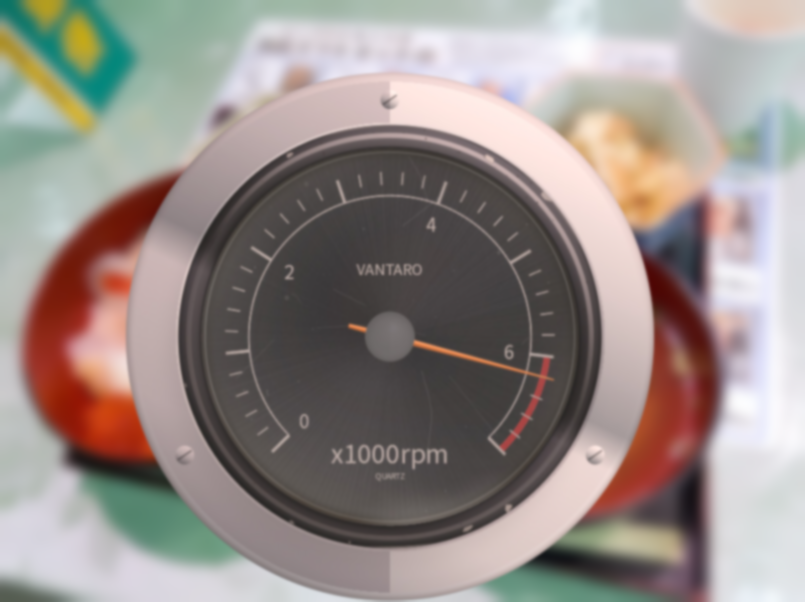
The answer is 6200 rpm
